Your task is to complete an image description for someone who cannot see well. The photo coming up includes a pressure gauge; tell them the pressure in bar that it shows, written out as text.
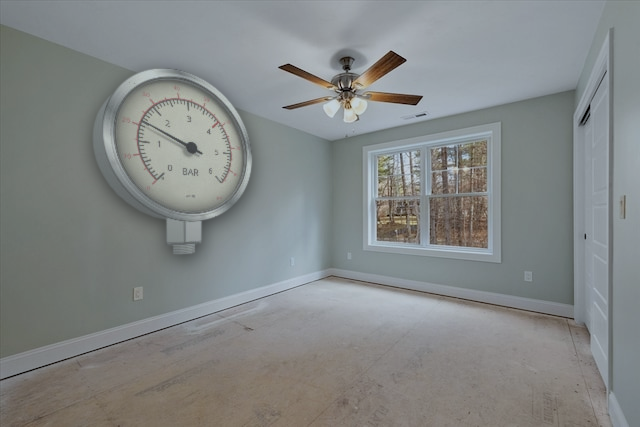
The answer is 1.5 bar
